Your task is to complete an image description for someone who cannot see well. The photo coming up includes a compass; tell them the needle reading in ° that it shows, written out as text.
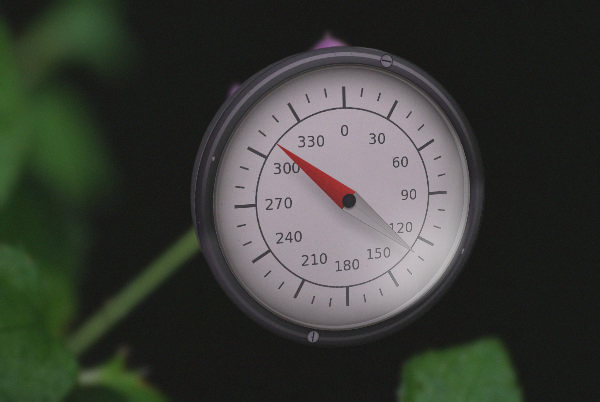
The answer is 310 °
